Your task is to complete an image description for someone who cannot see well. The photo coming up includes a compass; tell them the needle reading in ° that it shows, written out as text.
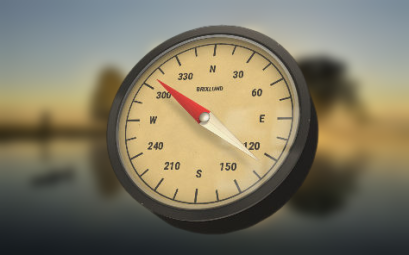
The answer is 307.5 °
